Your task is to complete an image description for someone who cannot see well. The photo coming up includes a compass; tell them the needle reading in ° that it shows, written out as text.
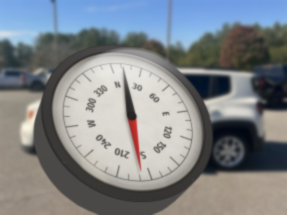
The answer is 190 °
